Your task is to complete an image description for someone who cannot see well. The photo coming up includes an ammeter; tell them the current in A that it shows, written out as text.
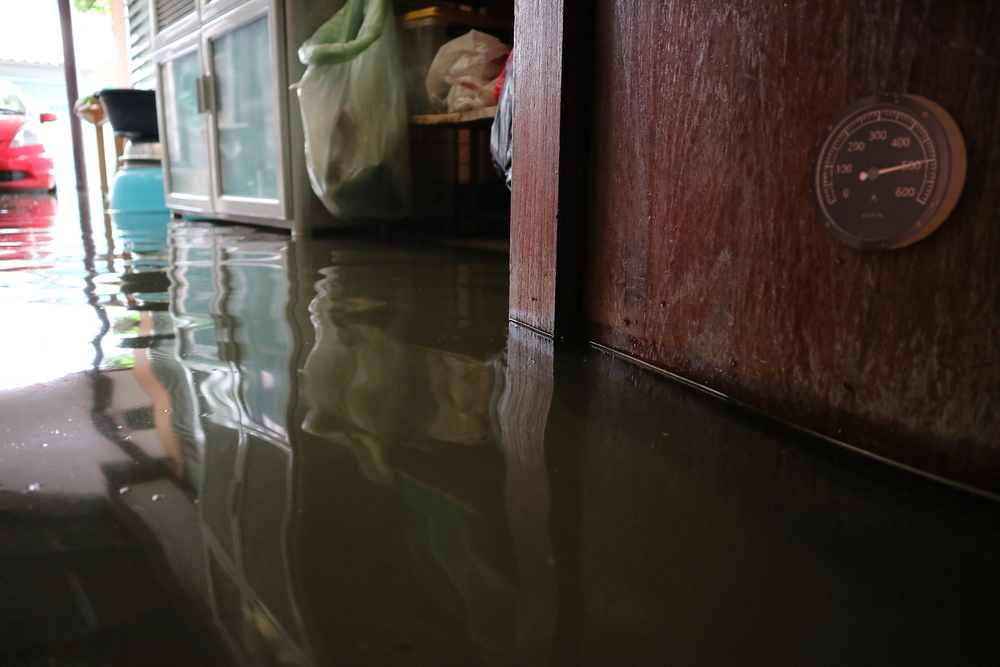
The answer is 500 A
